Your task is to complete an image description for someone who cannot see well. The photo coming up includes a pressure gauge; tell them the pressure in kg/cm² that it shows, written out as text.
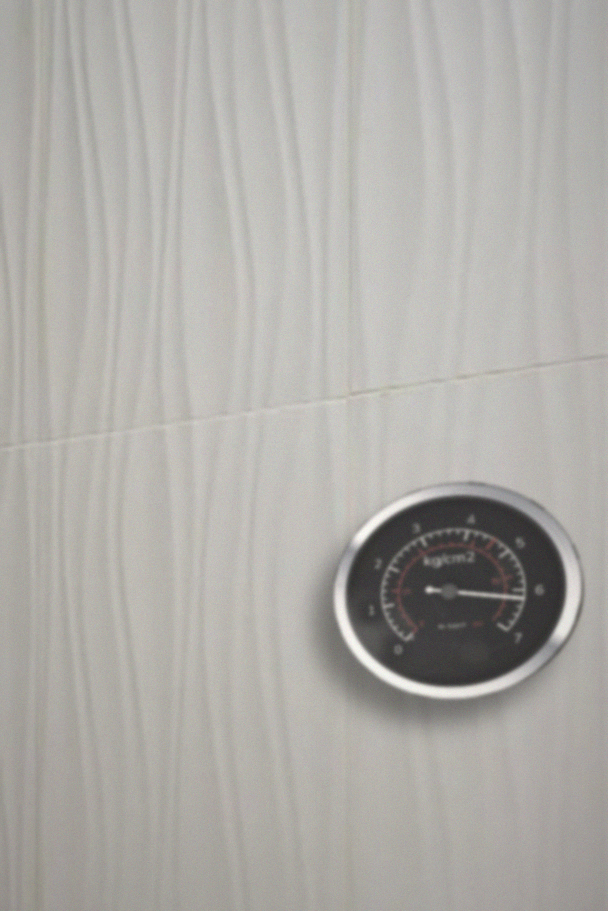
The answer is 6.2 kg/cm²
